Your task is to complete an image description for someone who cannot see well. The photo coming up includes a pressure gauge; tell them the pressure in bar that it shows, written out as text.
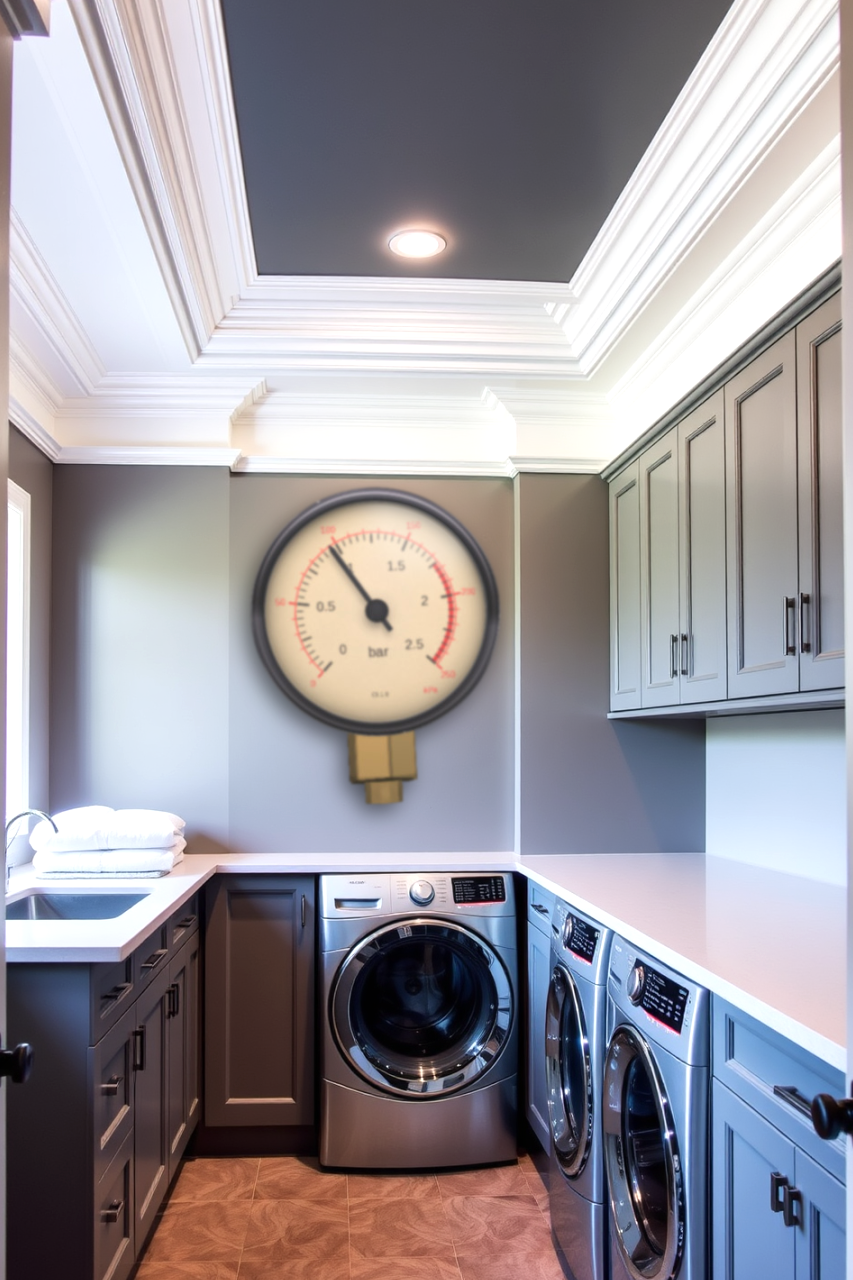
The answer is 0.95 bar
